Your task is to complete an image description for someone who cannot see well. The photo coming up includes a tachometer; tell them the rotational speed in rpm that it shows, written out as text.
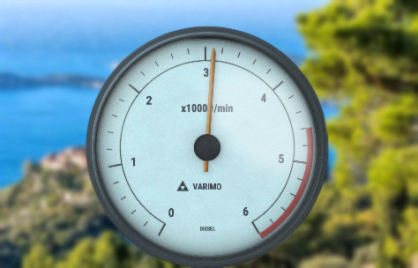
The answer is 3100 rpm
